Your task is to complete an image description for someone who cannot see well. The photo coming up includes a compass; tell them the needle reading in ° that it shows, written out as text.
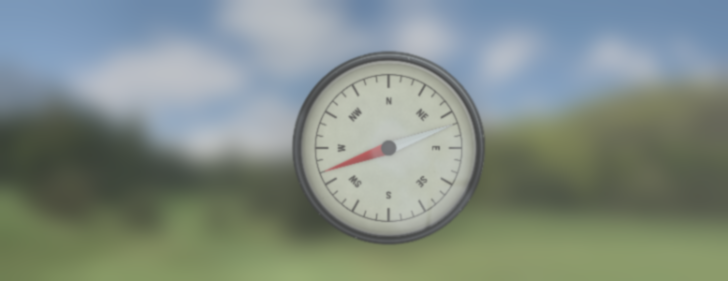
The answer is 250 °
